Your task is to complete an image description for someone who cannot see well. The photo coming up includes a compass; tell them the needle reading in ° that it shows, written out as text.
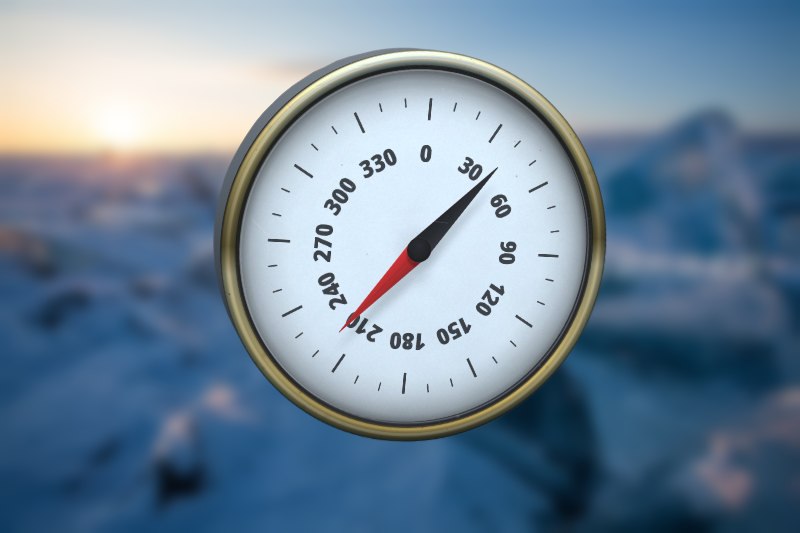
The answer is 220 °
